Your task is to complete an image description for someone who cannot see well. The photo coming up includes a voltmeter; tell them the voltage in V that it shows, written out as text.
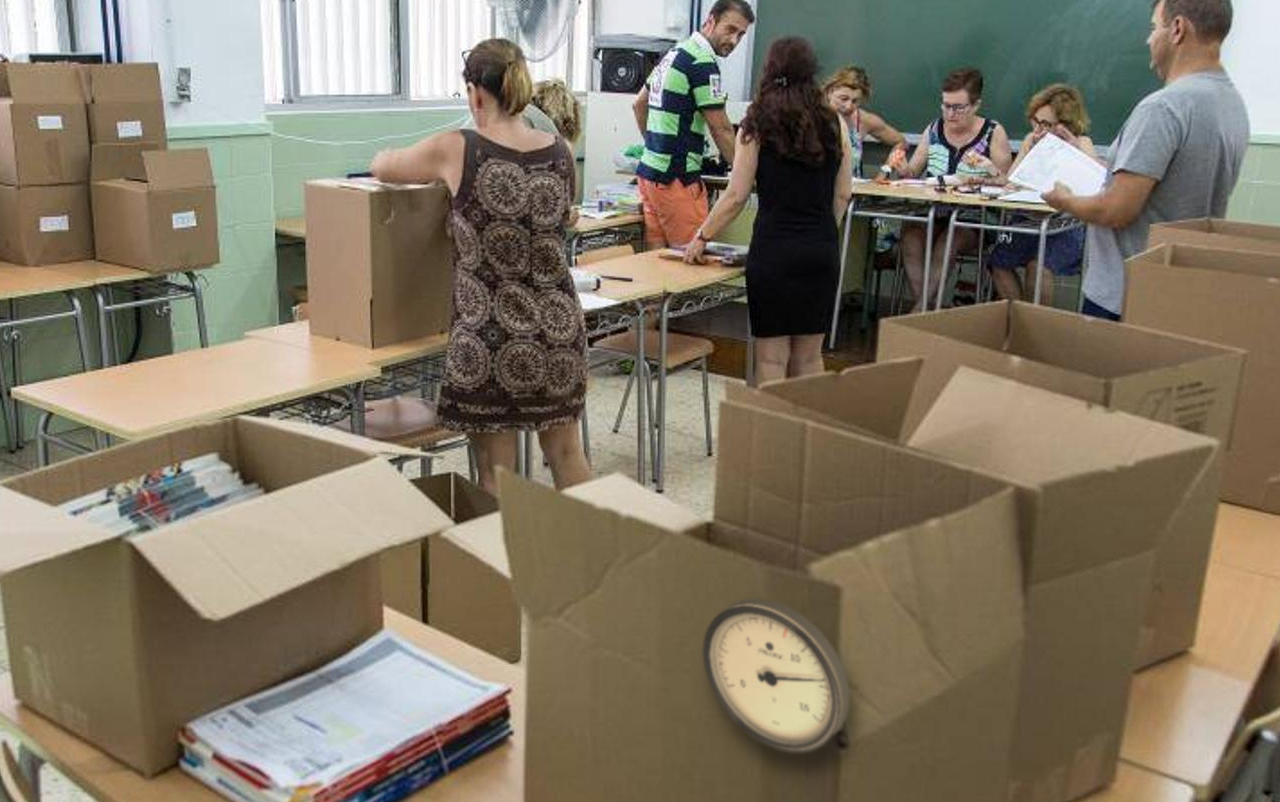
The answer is 12 V
